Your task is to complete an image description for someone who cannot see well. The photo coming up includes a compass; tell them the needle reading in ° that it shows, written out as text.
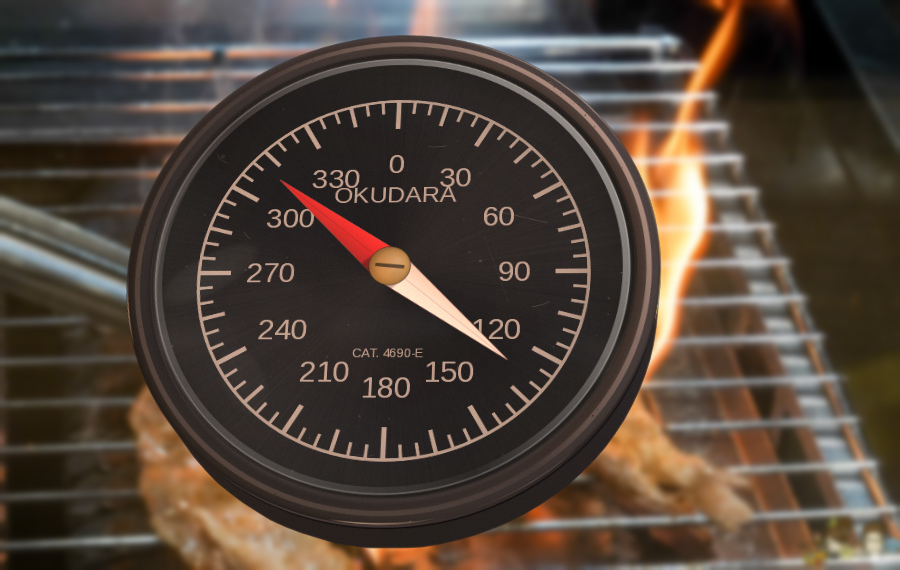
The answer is 310 °
